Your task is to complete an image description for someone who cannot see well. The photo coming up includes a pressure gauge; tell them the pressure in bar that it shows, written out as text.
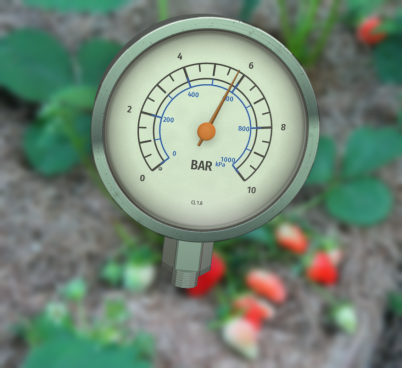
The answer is 5.75 bar
